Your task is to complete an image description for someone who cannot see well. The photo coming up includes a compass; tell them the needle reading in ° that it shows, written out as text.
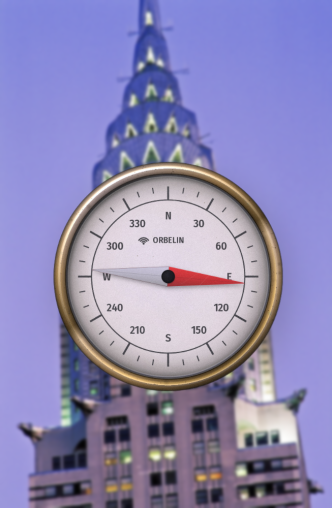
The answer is 95 °
